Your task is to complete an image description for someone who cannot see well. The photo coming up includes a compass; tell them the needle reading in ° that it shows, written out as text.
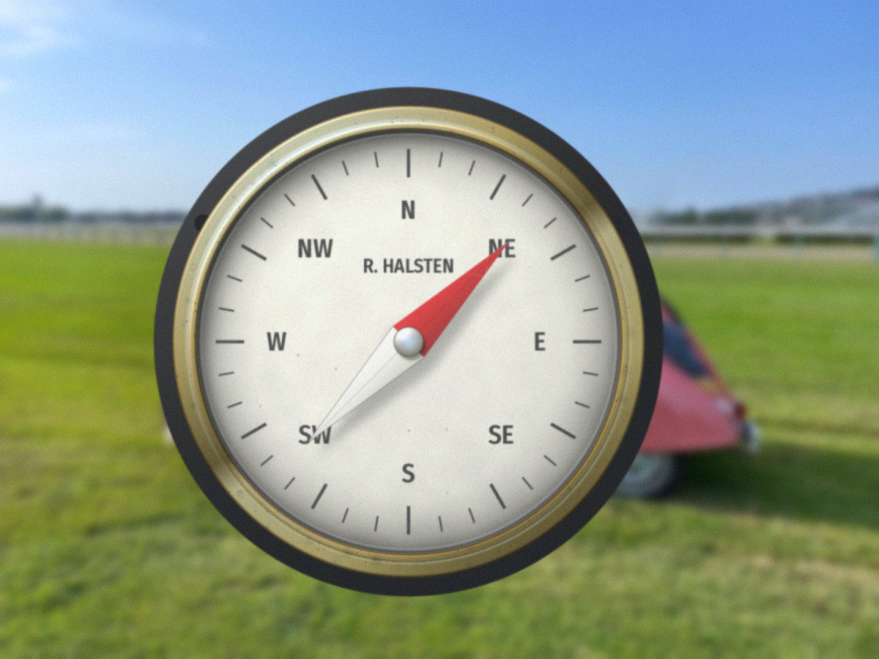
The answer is 45 °
